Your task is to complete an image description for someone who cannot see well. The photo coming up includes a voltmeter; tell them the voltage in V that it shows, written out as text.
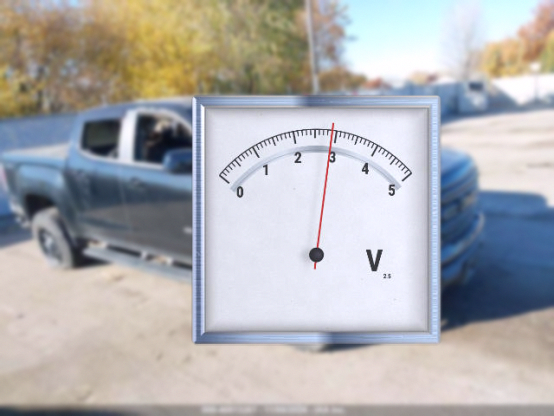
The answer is 2.9 V
